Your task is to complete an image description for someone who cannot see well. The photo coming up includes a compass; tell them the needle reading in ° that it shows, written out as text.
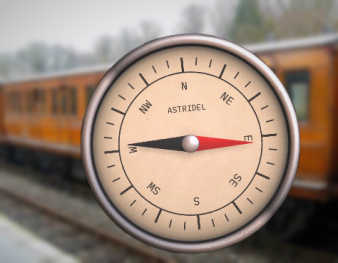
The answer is 95 °
